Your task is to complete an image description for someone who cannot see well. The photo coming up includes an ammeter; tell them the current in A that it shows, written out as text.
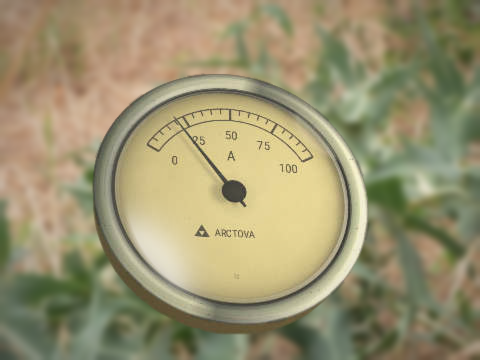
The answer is 20 A
